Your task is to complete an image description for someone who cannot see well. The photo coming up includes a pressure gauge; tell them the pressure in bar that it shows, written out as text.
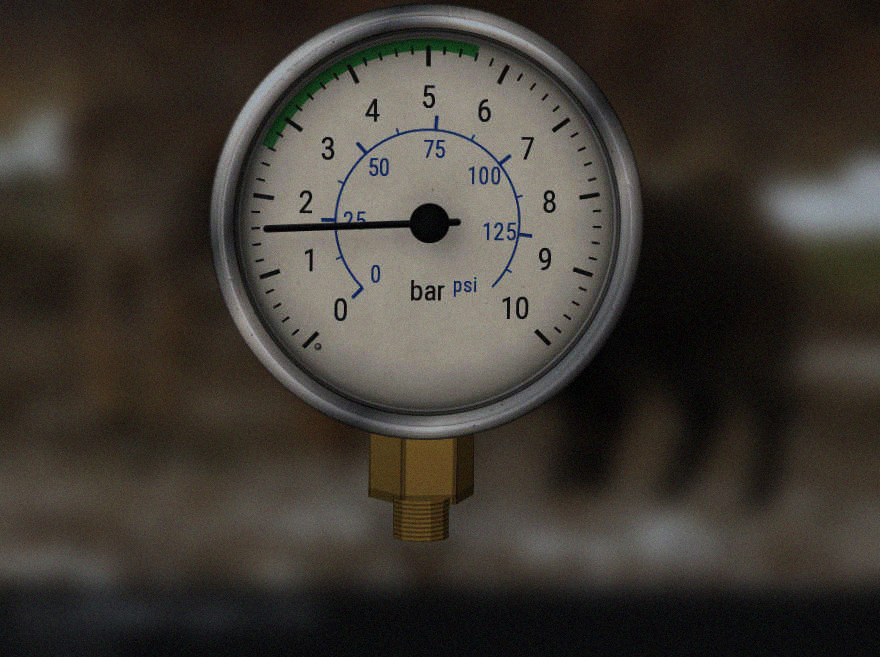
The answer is 1.6 bar
